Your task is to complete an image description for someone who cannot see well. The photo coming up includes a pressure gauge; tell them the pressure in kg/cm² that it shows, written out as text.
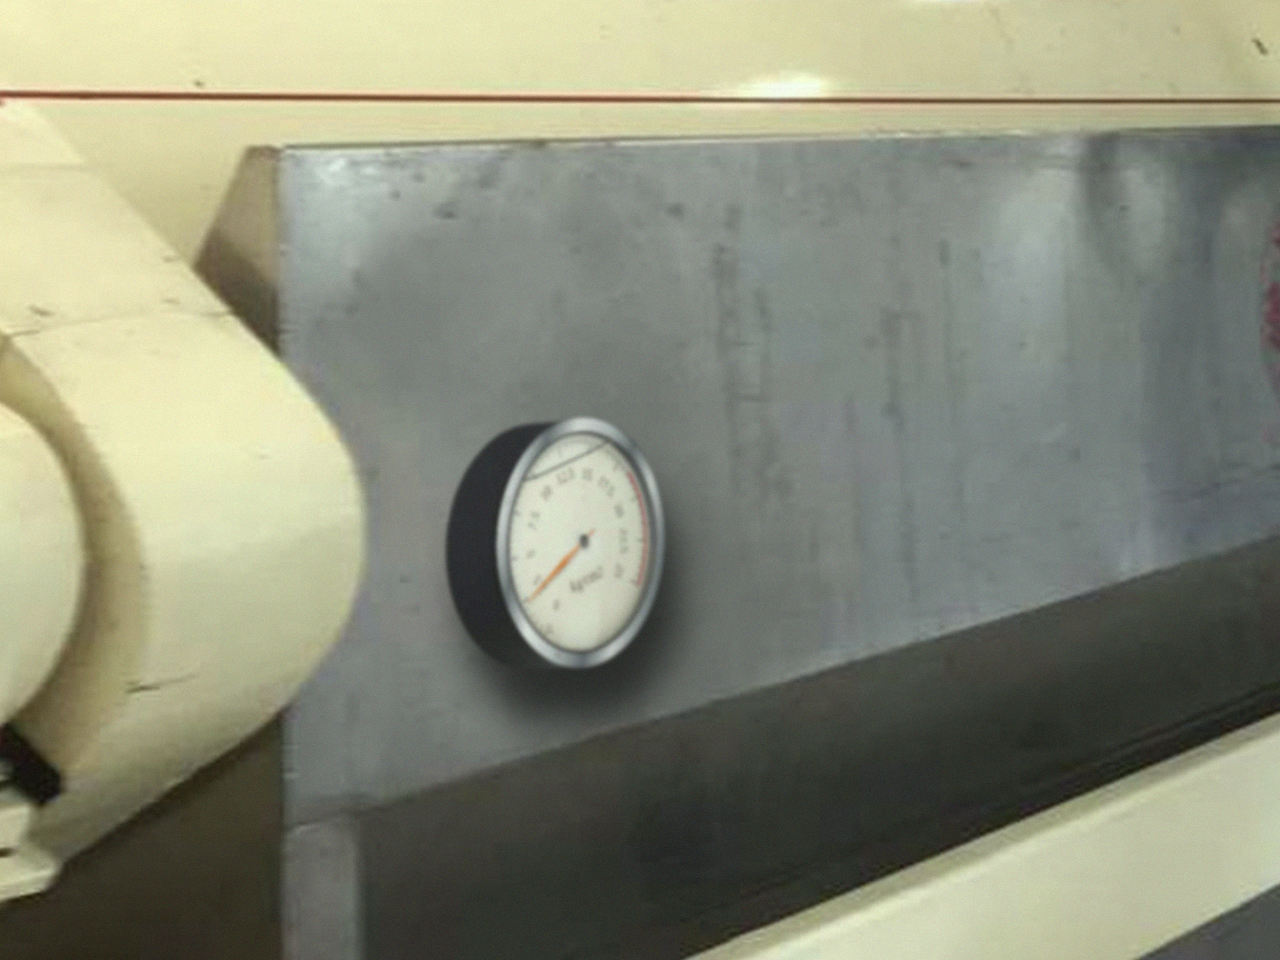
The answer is 2.5 kg/cm²
